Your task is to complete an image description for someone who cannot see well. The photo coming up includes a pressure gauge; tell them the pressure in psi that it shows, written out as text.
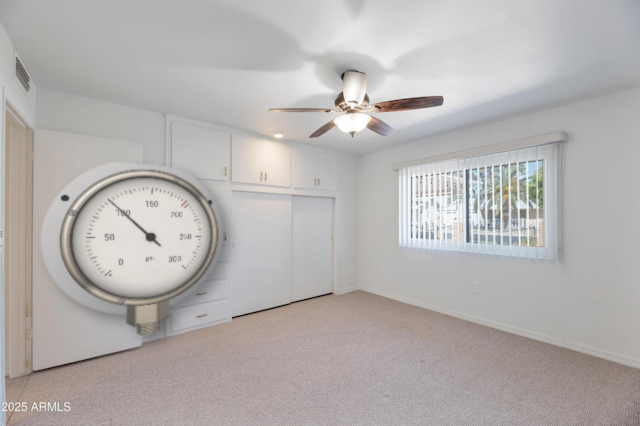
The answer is 100 psi
